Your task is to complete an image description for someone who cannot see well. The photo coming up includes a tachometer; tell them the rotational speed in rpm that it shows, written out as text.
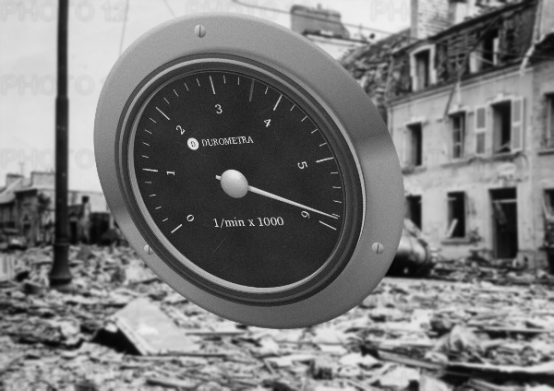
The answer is 5800 rpm
